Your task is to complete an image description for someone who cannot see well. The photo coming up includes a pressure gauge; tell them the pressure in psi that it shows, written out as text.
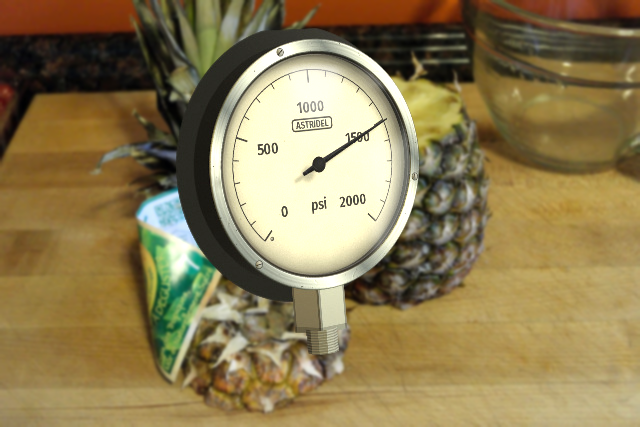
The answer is 1500 psi
